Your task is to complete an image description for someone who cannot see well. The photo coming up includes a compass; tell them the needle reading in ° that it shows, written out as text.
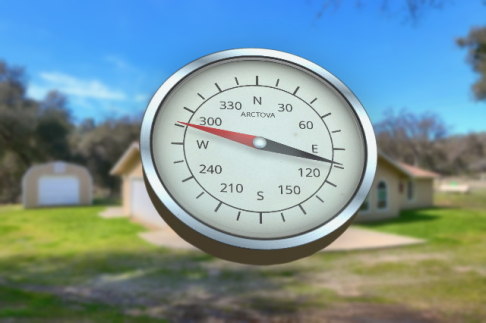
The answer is 285 °
